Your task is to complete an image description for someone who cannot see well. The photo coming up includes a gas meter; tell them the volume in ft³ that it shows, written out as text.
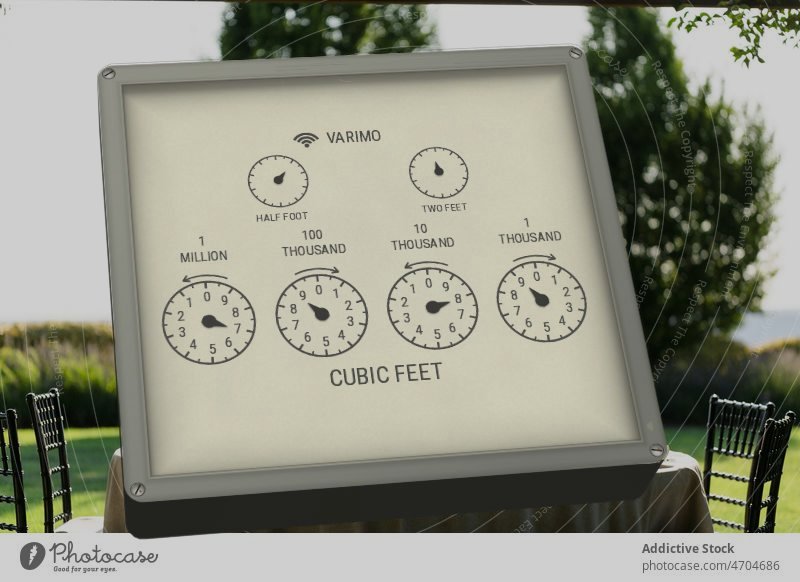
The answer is 687900 ft³
